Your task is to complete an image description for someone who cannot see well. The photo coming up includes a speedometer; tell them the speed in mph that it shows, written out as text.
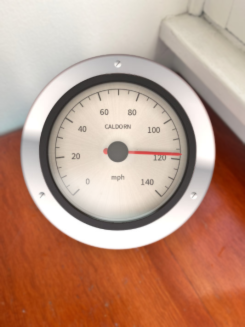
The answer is 117.5 mph
